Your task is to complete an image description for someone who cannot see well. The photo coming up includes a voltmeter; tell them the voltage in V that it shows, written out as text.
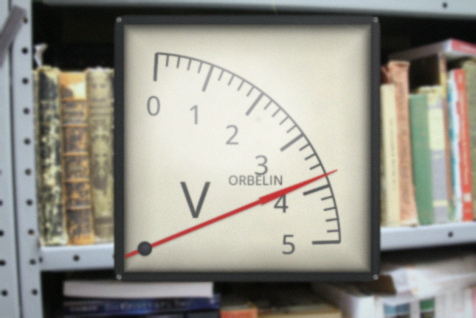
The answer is 3.8 V
